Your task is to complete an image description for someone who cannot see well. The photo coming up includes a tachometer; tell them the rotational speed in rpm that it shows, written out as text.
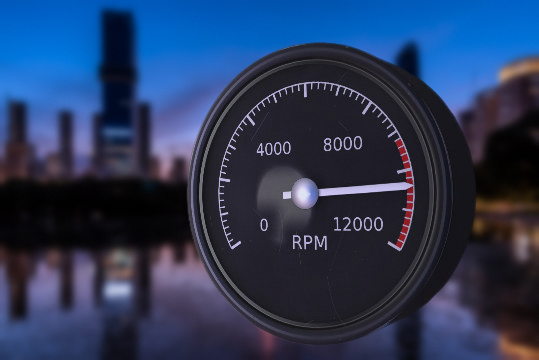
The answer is 10400 rpm
